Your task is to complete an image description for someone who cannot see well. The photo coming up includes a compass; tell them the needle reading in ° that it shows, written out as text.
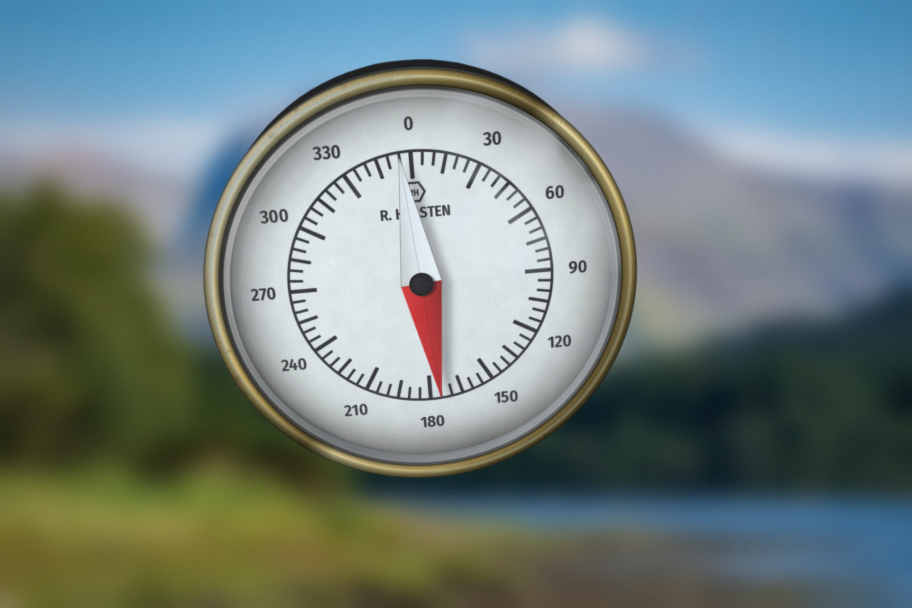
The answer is 175 °
